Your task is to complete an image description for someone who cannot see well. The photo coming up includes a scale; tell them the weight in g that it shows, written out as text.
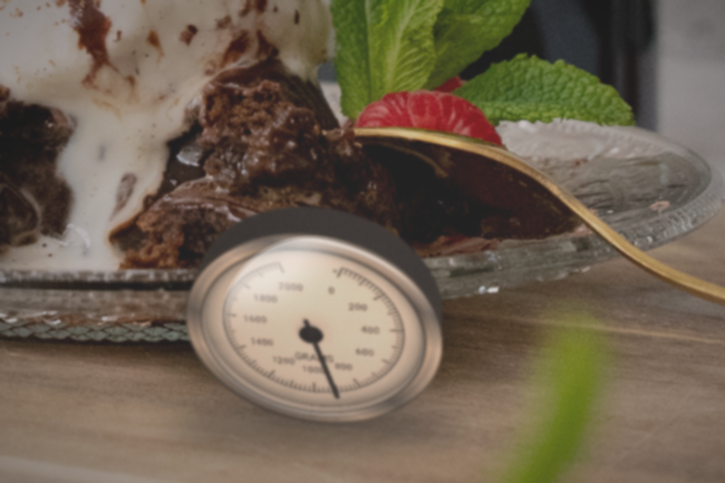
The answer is 900 g
